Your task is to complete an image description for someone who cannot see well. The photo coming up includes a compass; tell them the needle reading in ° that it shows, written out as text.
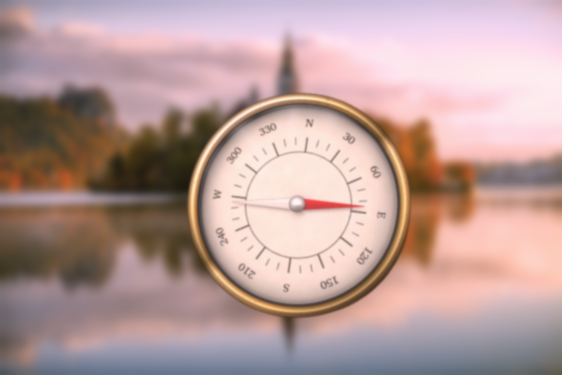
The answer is 85 °
